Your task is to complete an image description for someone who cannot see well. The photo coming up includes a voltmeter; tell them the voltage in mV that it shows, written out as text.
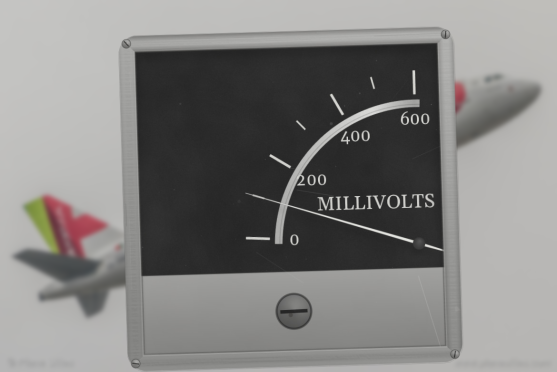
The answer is 100 mV
